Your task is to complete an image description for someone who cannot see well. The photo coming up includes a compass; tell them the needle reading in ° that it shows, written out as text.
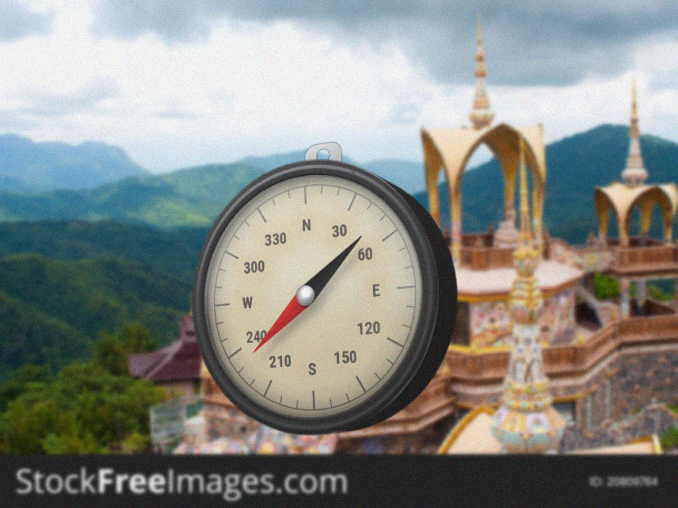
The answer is 230 °
